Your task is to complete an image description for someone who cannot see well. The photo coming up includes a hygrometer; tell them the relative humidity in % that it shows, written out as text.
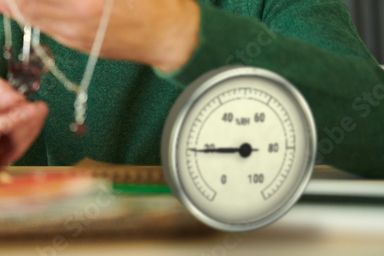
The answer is 20 %
